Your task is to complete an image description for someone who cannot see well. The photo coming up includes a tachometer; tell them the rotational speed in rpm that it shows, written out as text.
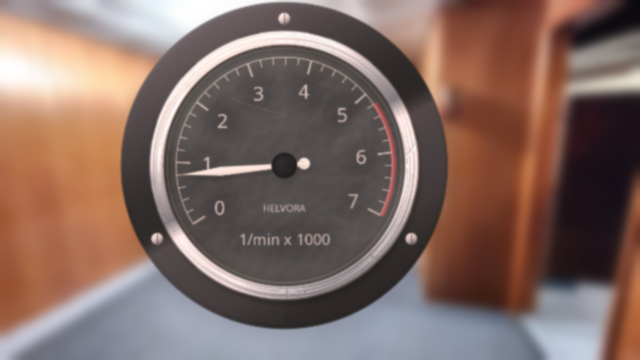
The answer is 800 rpm
